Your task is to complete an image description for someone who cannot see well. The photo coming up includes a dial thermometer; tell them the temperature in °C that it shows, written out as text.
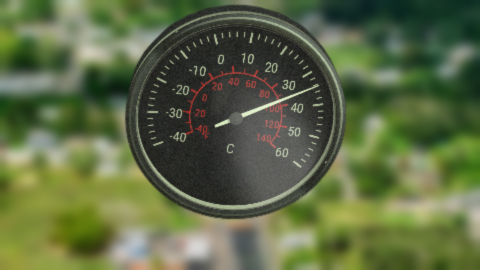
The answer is 34 °C
